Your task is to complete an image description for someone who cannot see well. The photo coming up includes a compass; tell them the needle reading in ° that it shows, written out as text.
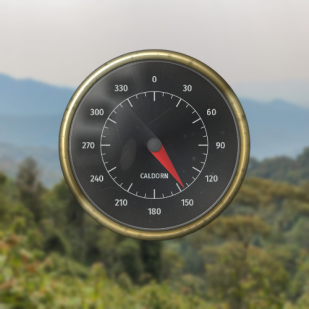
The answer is 145 °
